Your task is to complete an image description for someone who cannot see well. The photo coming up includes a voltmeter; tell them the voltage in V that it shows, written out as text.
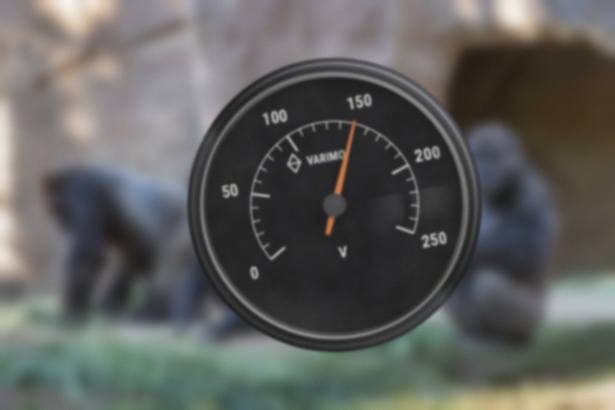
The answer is 150 V
